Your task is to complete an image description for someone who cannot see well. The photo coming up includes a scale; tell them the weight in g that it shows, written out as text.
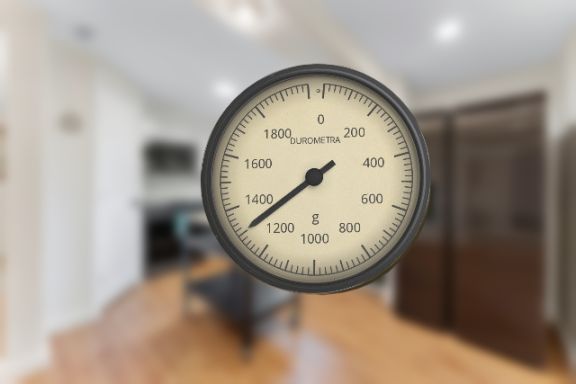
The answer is 1300 g
